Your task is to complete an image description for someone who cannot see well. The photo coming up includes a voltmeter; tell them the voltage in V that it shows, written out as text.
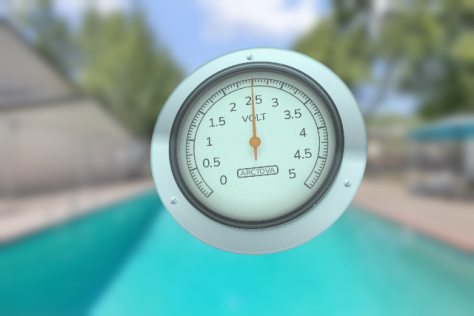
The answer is 2.5 V
